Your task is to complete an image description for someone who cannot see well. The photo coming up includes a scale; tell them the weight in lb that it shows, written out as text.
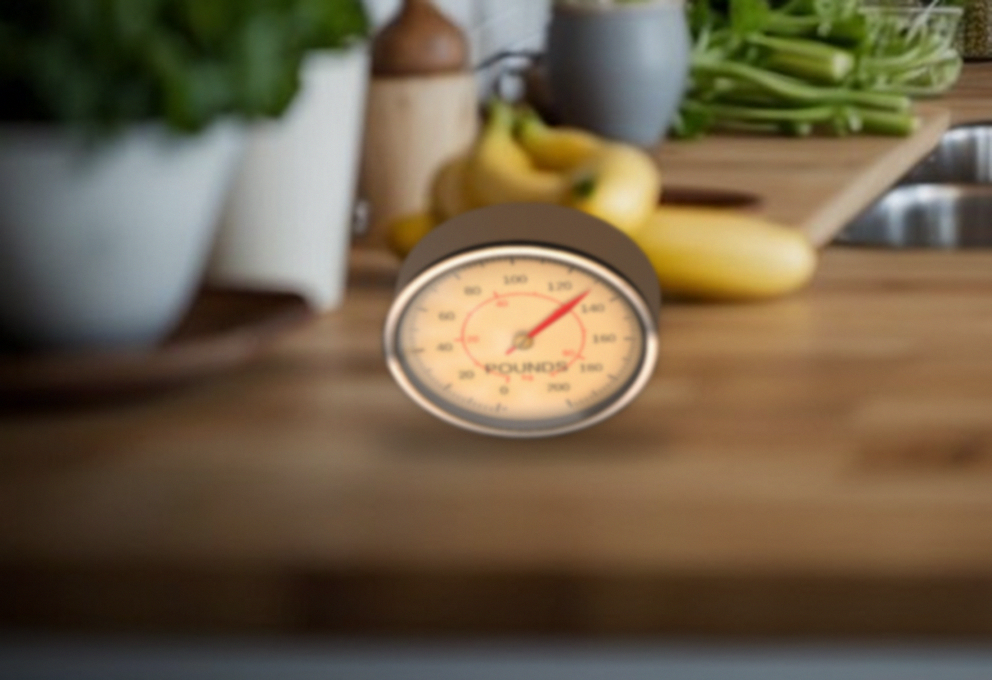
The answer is 130 lb
